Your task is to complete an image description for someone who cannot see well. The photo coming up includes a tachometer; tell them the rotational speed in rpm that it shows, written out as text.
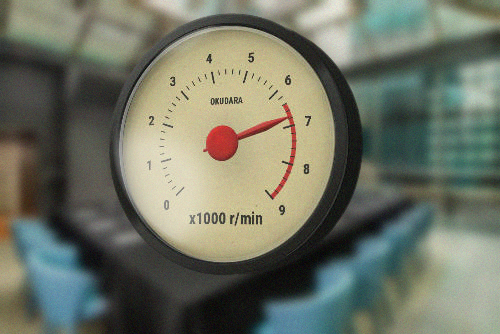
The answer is 6800 rpm
